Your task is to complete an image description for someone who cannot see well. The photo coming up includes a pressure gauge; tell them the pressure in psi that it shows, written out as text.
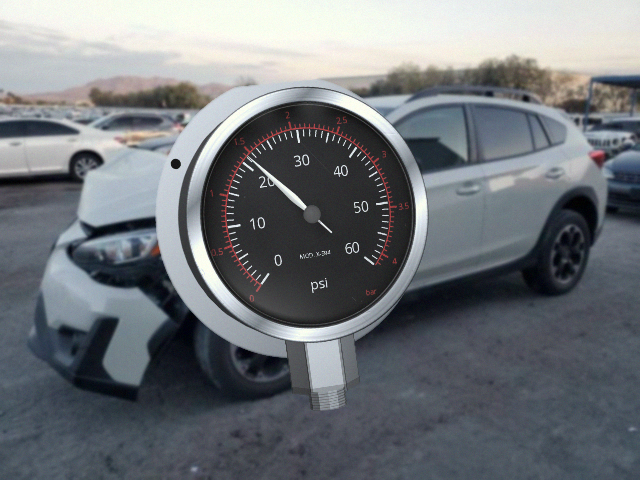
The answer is 21 psi
